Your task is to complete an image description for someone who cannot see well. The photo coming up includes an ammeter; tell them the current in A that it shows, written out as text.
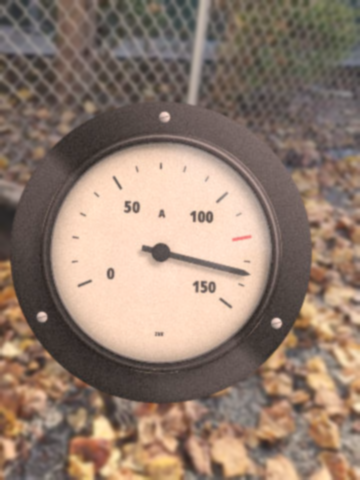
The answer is 135 A
